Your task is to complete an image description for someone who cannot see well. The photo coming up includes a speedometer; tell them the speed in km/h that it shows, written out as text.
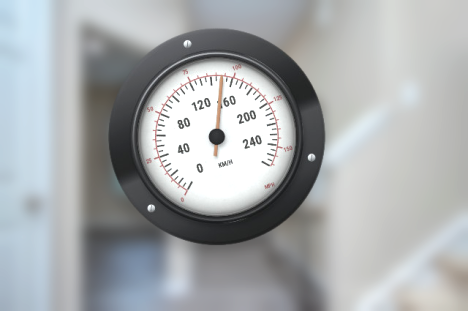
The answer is 150 km/h
